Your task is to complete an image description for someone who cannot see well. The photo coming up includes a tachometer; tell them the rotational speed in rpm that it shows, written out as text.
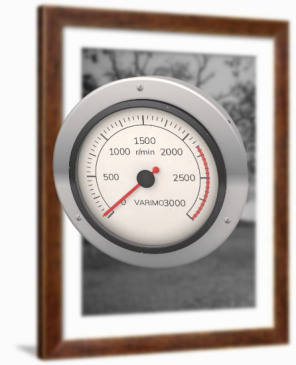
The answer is 50 rpm
